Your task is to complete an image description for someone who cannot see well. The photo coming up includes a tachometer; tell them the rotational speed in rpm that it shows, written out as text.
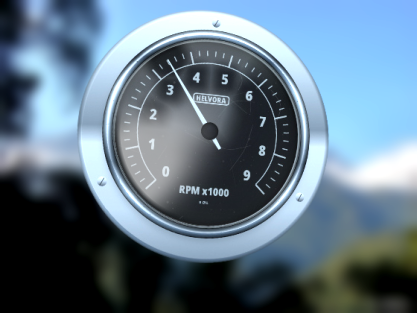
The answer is 3400 rpm
